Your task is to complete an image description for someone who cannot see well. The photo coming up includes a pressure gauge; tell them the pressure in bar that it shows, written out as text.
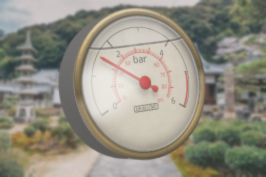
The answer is 1.5 bar
